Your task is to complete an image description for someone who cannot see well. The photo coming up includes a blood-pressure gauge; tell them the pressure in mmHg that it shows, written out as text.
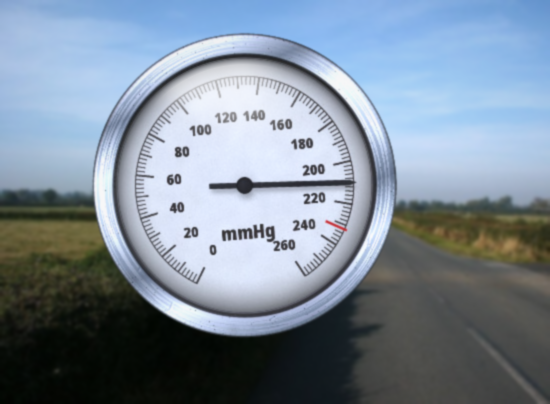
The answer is 210 mmHg
